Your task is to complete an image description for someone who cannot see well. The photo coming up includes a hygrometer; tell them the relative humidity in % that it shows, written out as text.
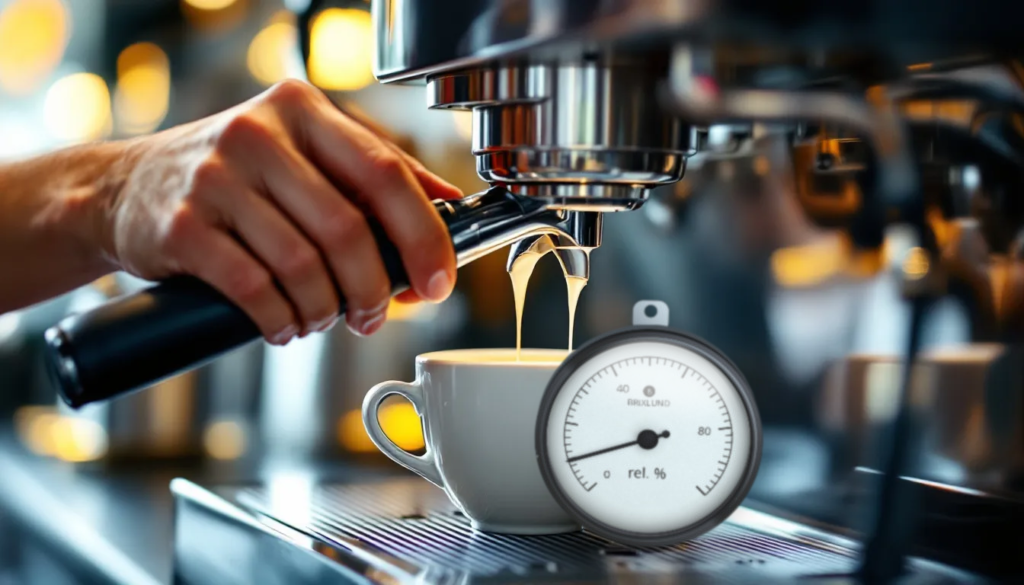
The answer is 10 %
